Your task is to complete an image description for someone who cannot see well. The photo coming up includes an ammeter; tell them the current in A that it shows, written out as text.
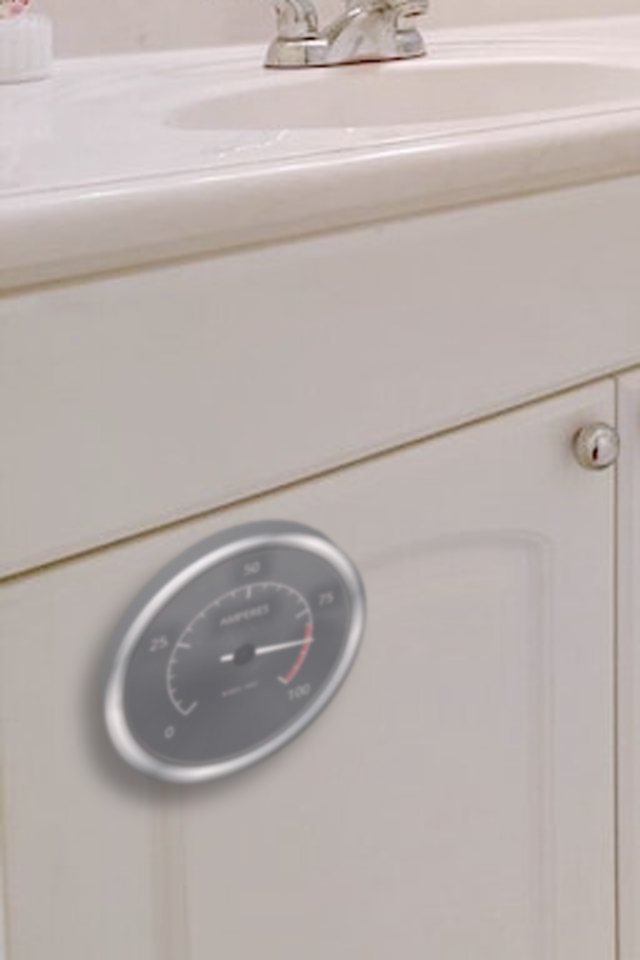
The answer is 85 A
